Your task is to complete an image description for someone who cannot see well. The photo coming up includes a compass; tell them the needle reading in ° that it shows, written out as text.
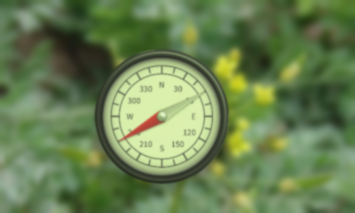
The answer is 240 °
